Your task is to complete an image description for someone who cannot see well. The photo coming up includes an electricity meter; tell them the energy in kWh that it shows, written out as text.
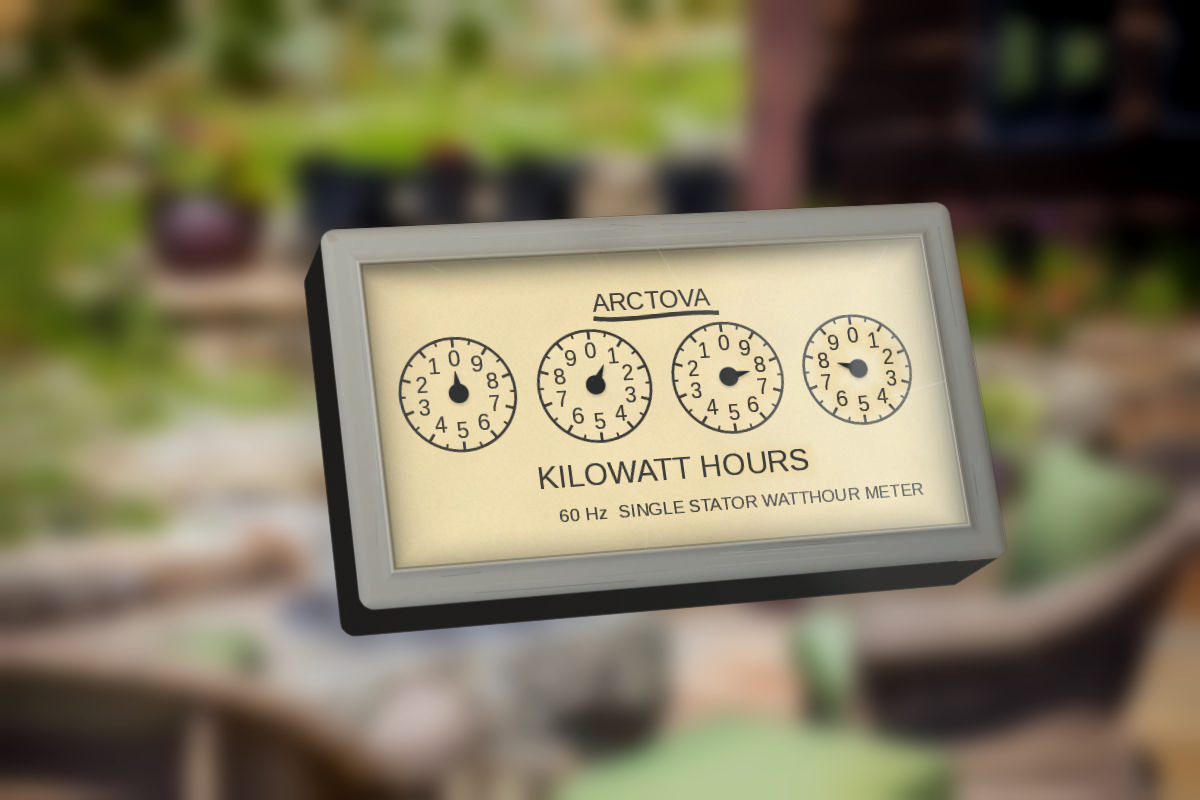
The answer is 78 kWh
